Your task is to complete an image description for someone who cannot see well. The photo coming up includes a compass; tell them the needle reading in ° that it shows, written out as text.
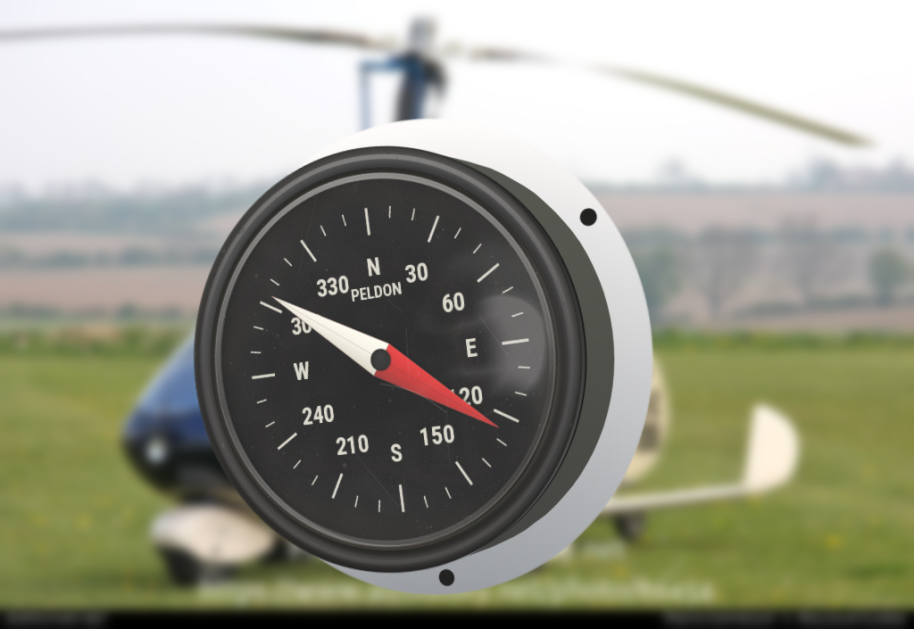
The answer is 125 °
